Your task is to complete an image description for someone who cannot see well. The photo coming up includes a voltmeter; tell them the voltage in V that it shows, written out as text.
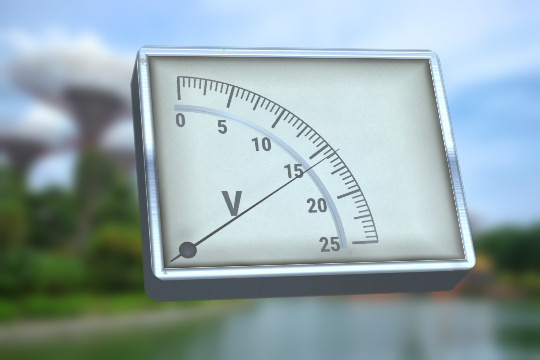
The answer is 16 V
